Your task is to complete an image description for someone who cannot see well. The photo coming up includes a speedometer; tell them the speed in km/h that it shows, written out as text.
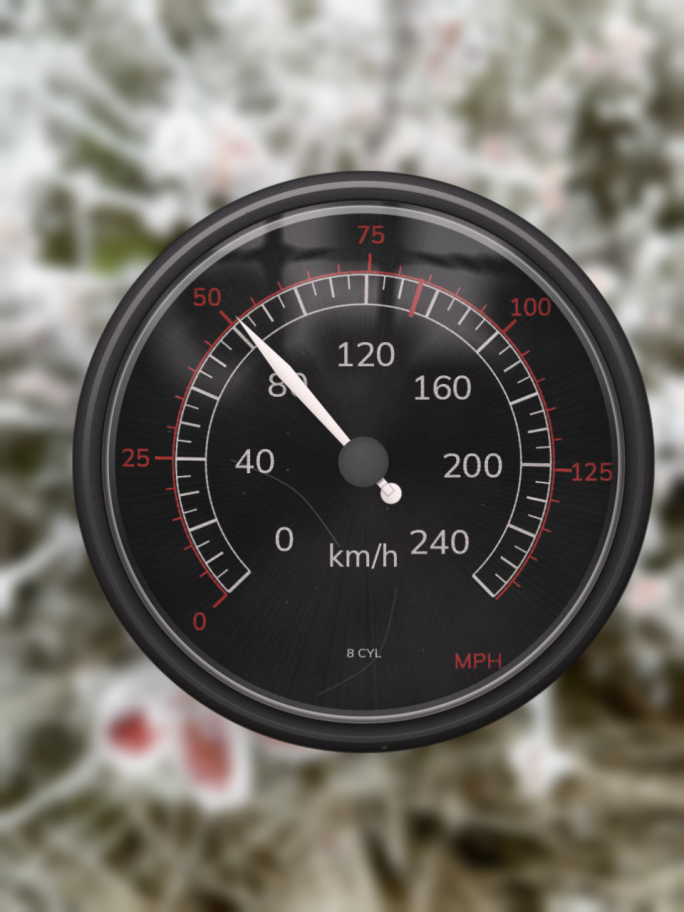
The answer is 82.5 km/h
